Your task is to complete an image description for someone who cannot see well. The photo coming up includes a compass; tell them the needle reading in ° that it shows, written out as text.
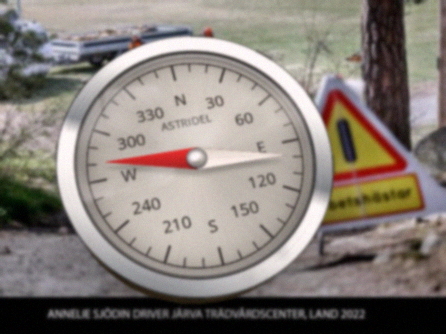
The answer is 280 °
